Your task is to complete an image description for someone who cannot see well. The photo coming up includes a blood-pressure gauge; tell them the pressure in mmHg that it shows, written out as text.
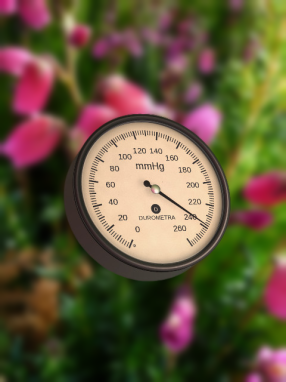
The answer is 240 mmHg
